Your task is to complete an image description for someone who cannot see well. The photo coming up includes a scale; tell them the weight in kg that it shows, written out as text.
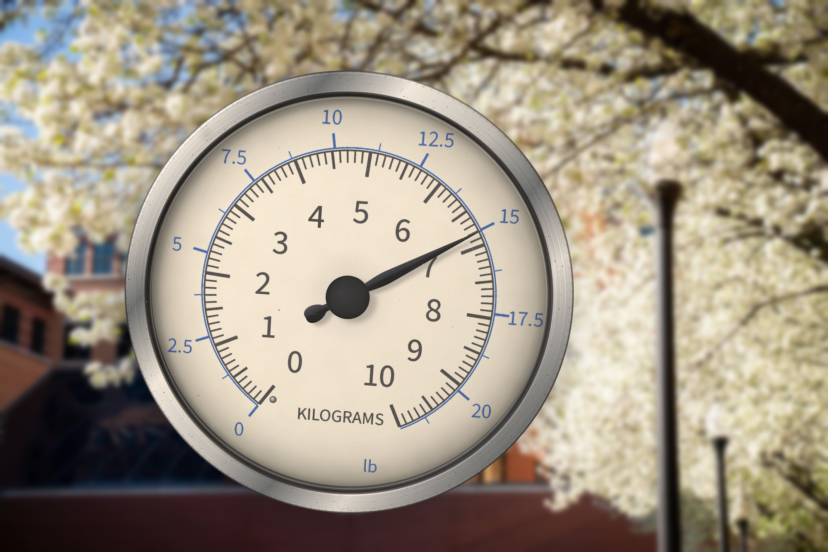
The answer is 6.8 kg
